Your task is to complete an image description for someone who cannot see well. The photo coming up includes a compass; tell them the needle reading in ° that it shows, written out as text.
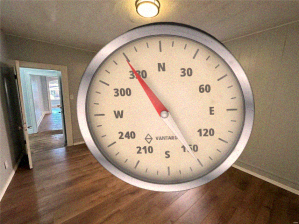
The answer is 330 °
